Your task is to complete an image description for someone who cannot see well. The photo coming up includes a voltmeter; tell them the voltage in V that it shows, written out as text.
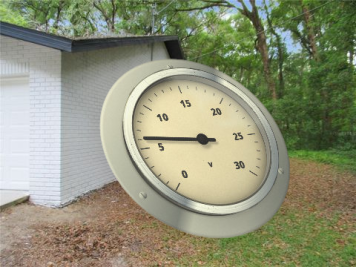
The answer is 6 V
